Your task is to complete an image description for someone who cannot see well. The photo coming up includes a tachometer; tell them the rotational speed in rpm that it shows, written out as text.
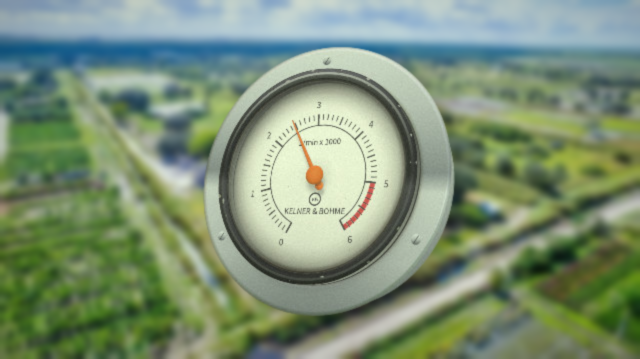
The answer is 2500 rpm
